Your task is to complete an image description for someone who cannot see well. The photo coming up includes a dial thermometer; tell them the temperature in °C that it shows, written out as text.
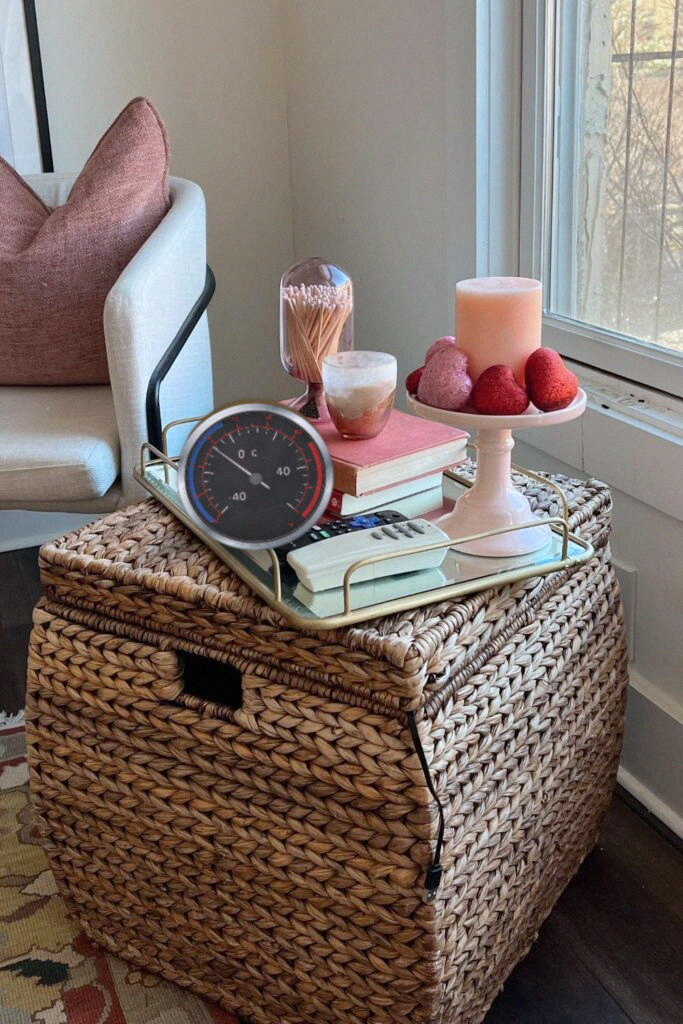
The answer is -8 °C
